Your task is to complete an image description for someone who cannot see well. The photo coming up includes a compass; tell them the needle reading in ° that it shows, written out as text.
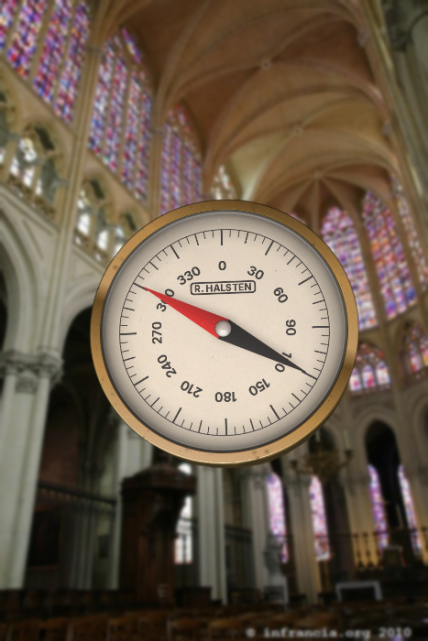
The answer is 300 °
